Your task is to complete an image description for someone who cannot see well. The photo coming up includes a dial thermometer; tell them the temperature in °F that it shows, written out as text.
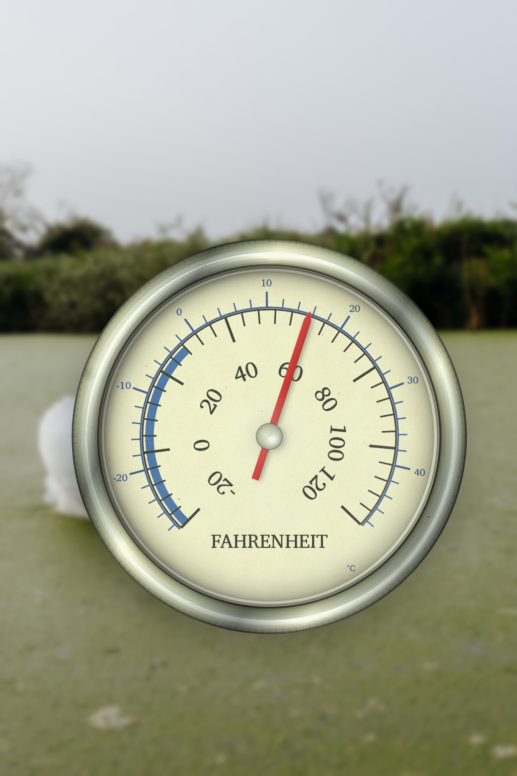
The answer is 60 °F
